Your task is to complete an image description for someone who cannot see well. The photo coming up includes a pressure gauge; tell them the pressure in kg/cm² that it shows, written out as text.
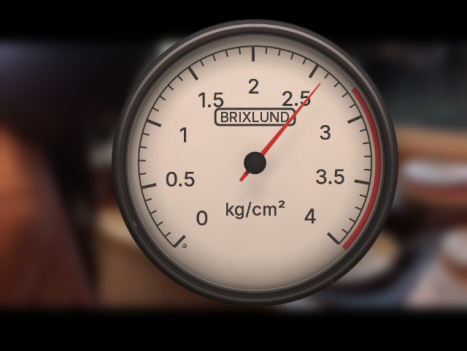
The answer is 2.6 kg/cm²
